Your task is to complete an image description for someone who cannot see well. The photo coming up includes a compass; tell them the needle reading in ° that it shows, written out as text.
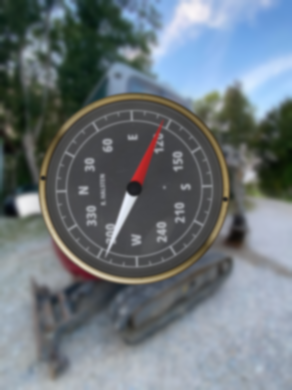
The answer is 115 °
